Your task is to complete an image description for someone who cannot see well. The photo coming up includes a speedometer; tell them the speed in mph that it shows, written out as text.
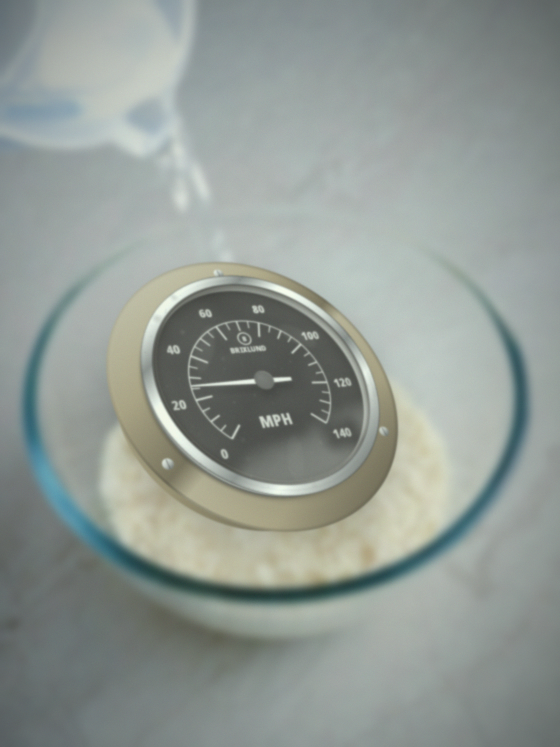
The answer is 25 mph
